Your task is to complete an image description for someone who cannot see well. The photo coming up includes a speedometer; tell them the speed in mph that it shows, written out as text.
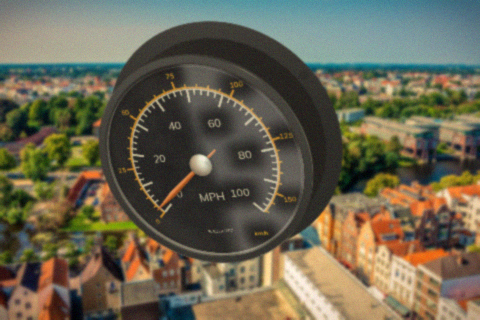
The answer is 2 mph
